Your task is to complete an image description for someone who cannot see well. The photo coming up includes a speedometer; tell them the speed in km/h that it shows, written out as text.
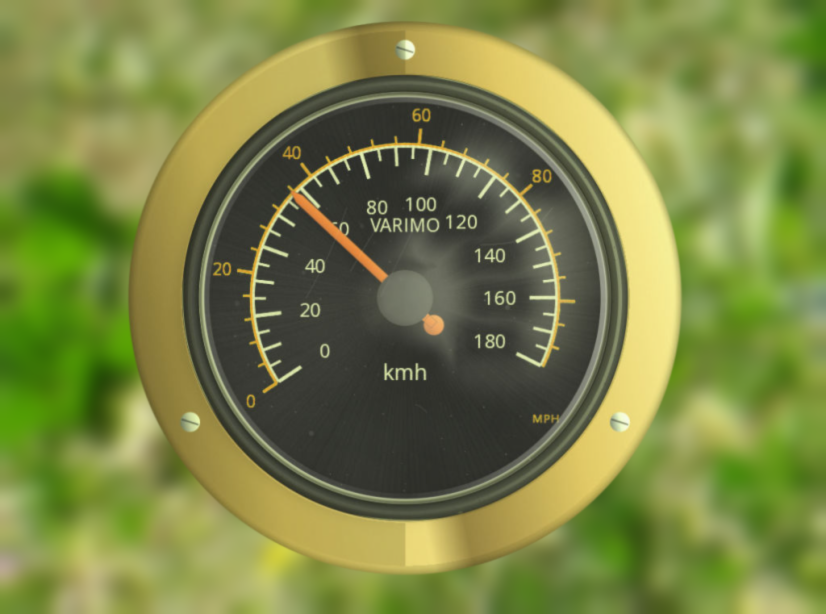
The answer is 57.5 km/h
